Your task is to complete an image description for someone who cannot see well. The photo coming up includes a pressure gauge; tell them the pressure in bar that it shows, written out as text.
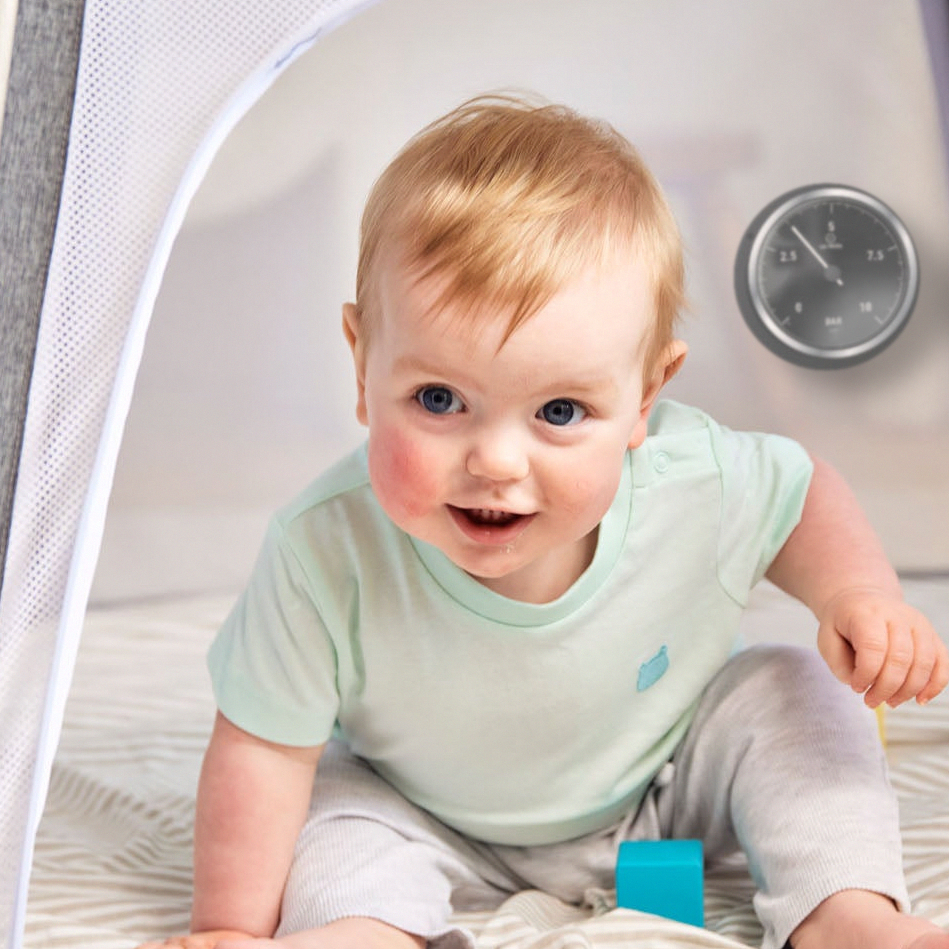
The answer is 3.5 bar
